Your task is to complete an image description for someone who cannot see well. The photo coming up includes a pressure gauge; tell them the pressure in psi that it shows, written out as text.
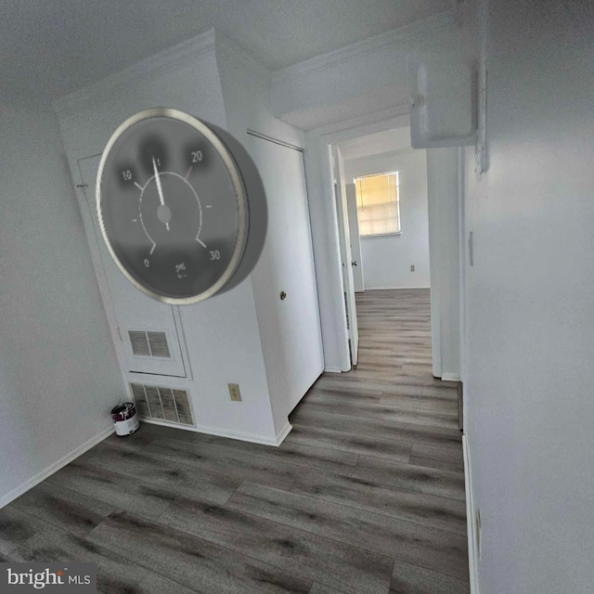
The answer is 15 psi
